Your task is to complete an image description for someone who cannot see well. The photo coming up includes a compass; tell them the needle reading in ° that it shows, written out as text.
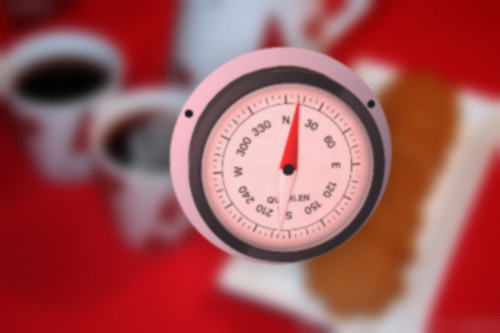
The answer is 10 °
